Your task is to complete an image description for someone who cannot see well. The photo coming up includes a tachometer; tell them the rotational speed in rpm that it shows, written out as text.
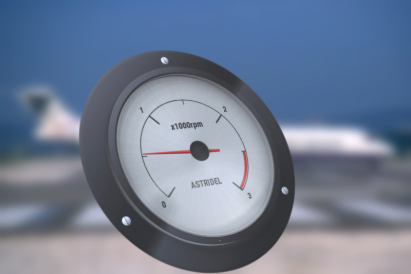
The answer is 500 rpm
